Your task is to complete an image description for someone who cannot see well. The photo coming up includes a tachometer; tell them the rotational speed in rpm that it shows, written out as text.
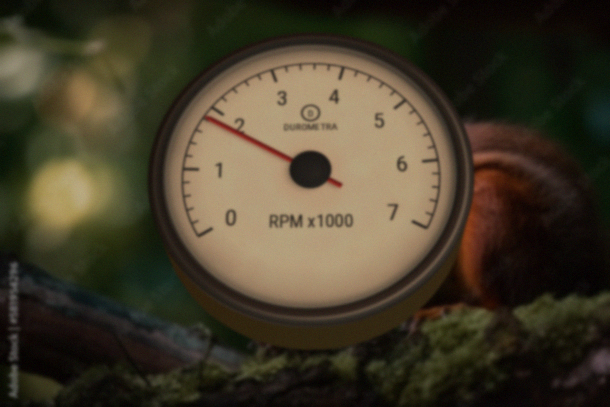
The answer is 1800 rpm
